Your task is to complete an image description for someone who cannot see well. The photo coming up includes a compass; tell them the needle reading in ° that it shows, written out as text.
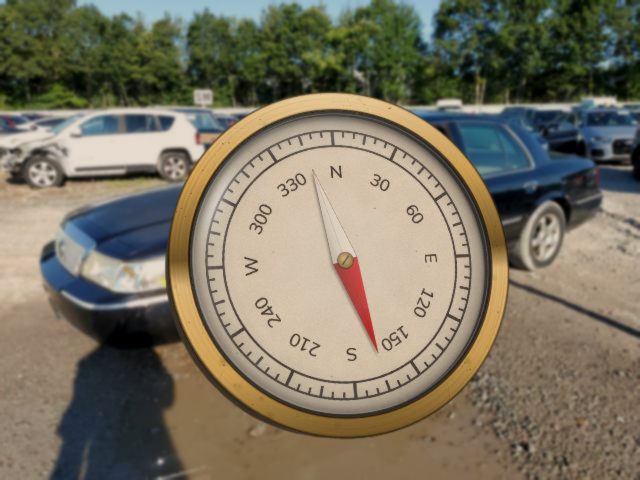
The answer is 165 °
